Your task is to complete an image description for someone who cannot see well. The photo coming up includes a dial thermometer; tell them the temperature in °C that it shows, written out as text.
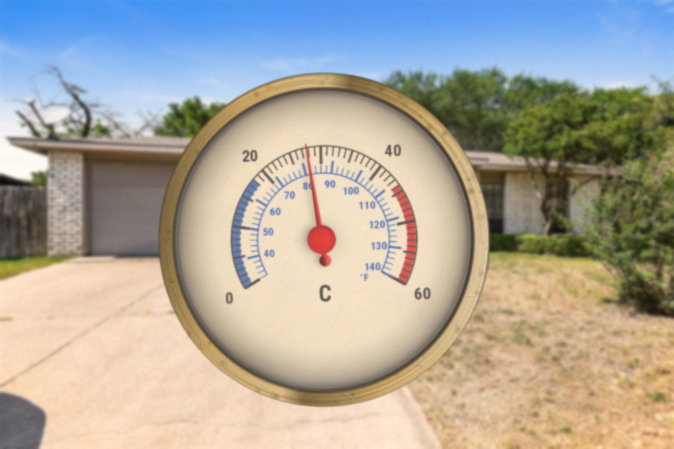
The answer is 28 °C
